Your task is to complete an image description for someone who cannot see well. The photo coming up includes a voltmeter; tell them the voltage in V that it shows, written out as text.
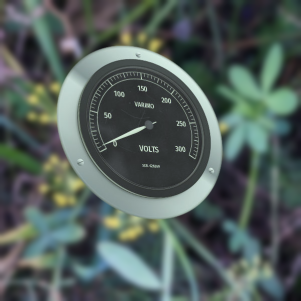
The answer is 5 V
